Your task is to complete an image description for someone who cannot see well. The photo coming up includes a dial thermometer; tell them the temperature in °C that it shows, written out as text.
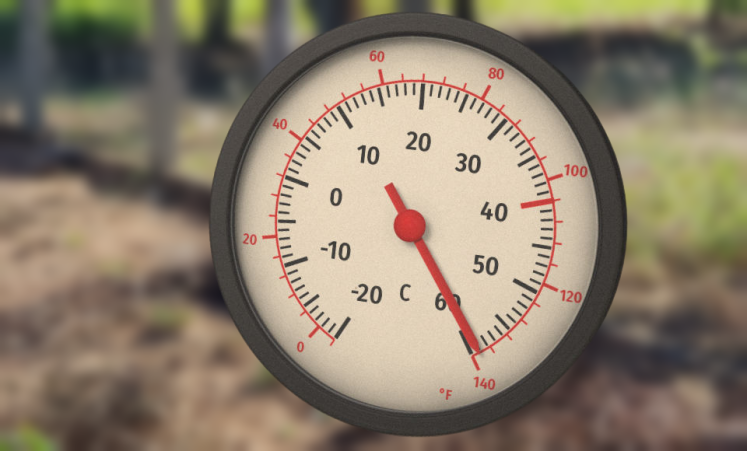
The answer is 59 °C
